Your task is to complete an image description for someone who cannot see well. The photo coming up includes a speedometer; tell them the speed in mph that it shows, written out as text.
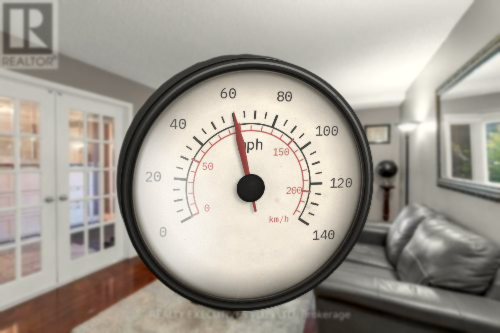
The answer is 60 mph
